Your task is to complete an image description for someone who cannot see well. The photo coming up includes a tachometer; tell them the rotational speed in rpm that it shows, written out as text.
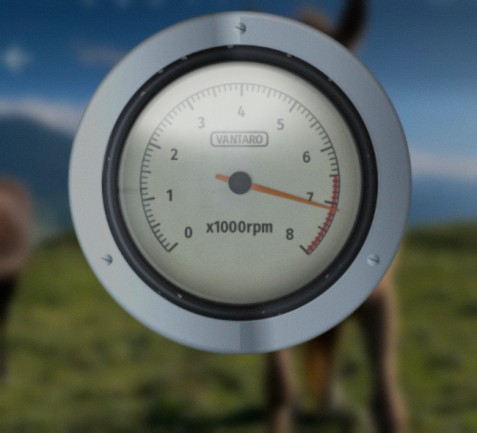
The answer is 7100 rpm
